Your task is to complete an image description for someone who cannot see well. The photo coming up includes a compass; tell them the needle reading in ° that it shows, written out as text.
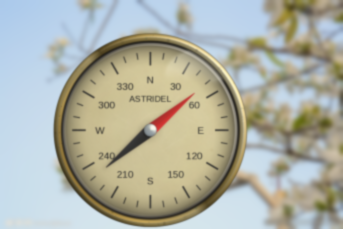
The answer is 50 °
